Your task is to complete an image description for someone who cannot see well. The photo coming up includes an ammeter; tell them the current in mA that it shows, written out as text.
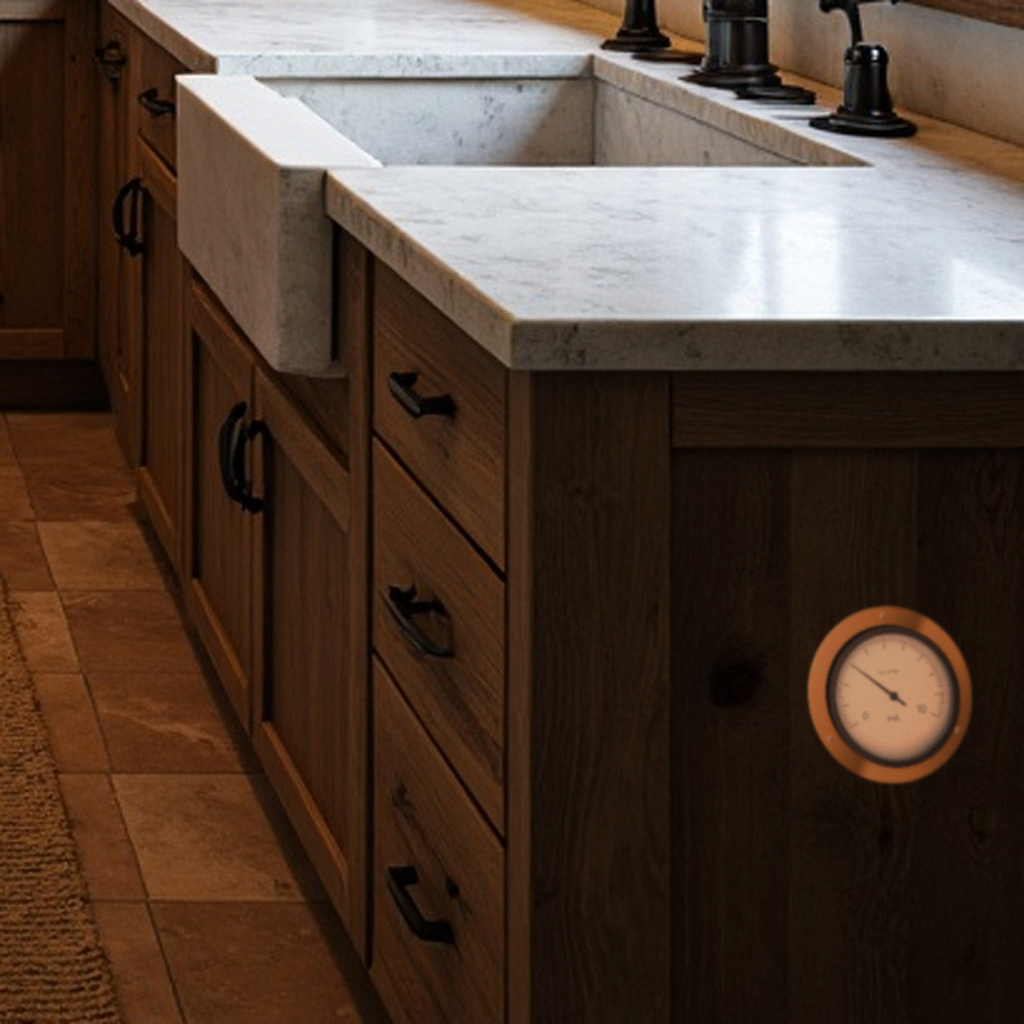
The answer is 3 mA
